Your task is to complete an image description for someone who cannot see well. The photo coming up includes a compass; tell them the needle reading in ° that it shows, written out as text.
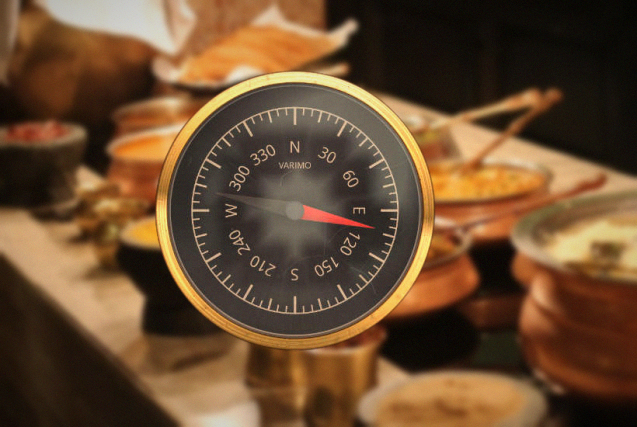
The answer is 102.5 °
